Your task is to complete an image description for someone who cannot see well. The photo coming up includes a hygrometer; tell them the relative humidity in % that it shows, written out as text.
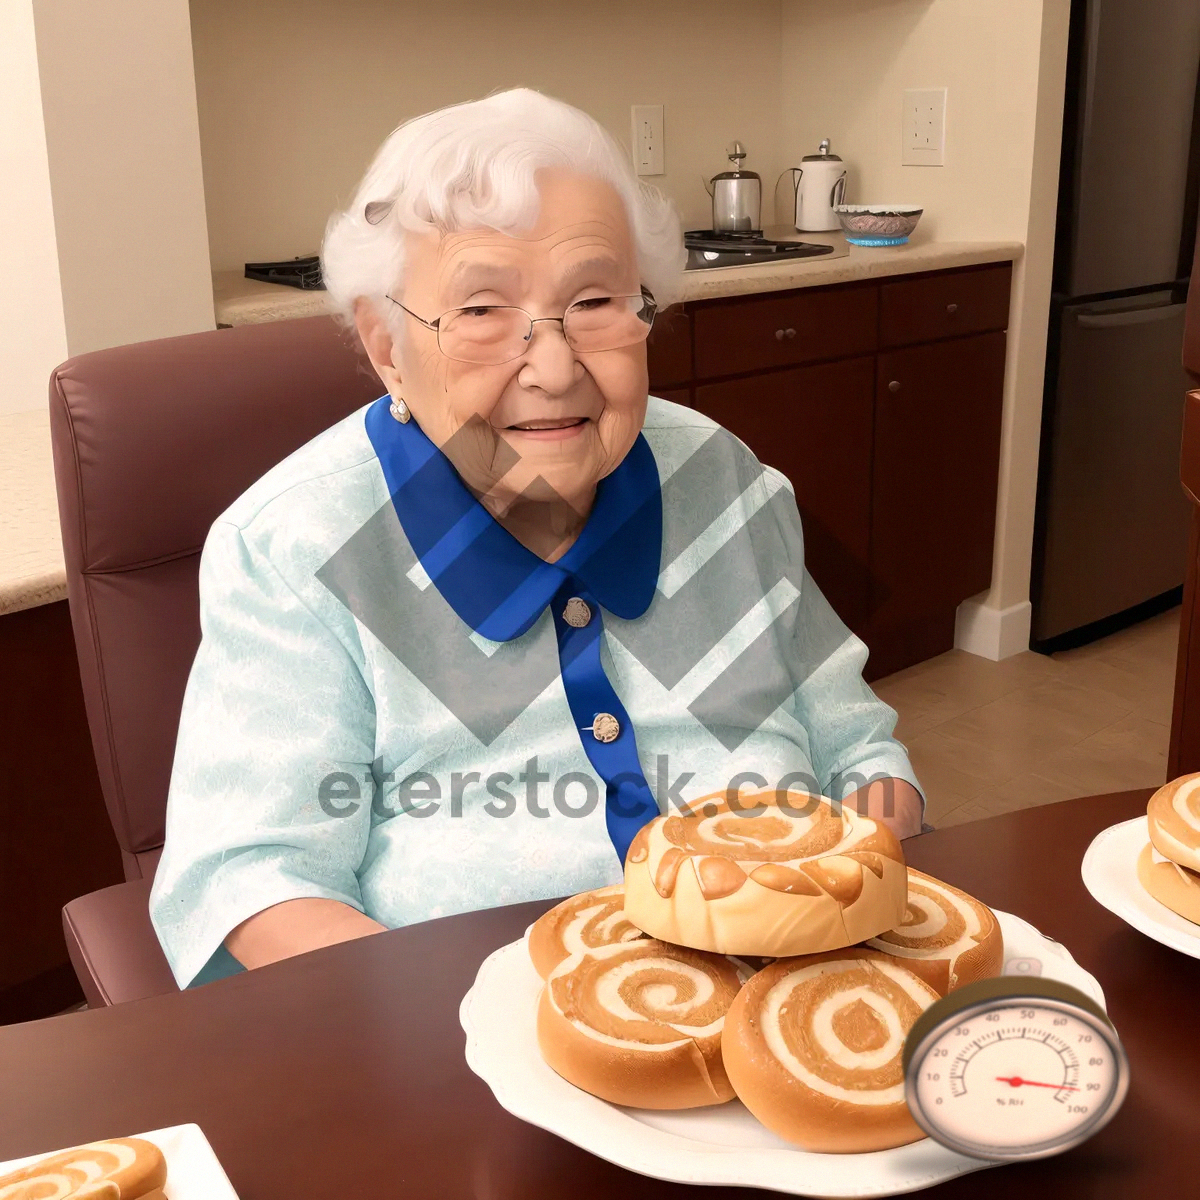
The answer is 90 %
